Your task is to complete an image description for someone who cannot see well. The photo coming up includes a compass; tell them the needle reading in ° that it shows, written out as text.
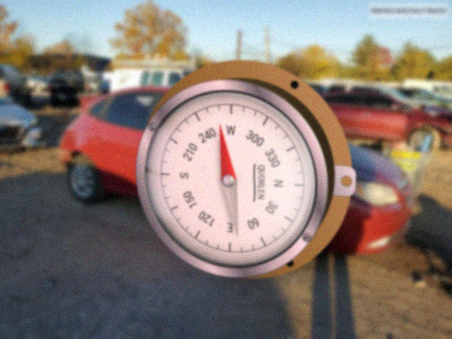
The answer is 260 °
